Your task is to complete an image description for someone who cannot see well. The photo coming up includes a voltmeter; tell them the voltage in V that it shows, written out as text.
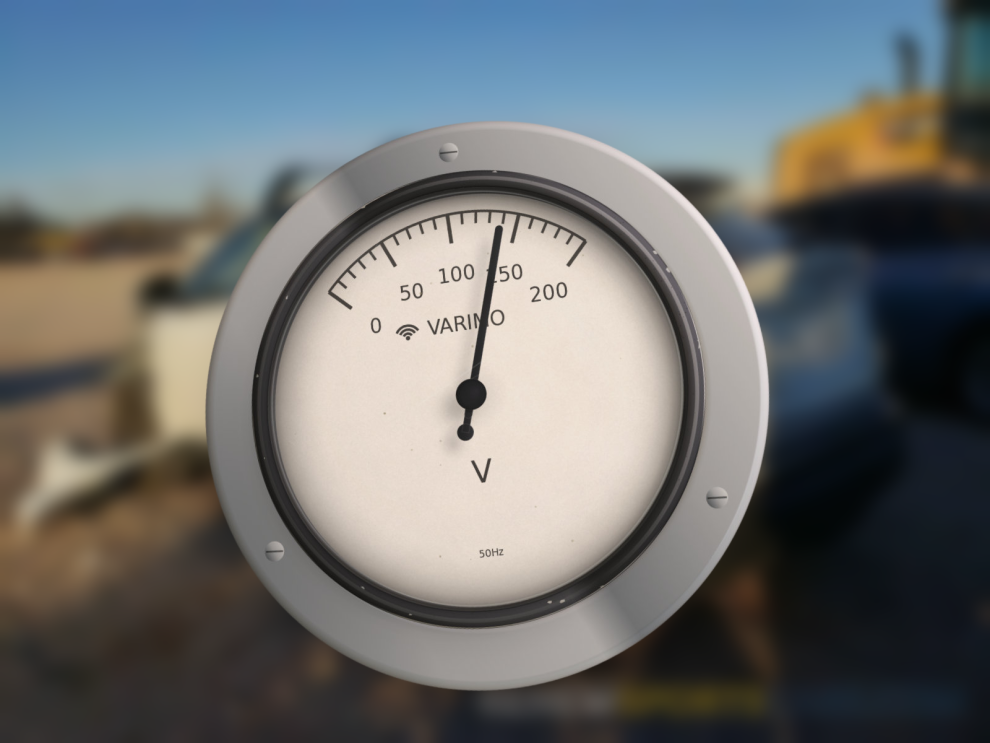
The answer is 140 V
